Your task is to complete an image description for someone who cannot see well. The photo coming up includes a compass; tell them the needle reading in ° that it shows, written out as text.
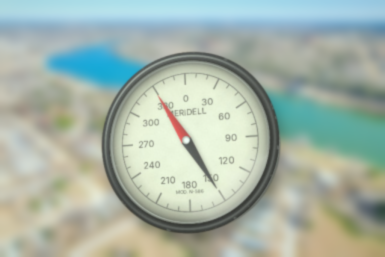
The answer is 330 °
